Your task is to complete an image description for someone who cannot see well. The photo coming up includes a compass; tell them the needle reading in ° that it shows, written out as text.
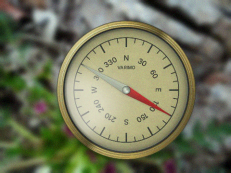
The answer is 120 °
